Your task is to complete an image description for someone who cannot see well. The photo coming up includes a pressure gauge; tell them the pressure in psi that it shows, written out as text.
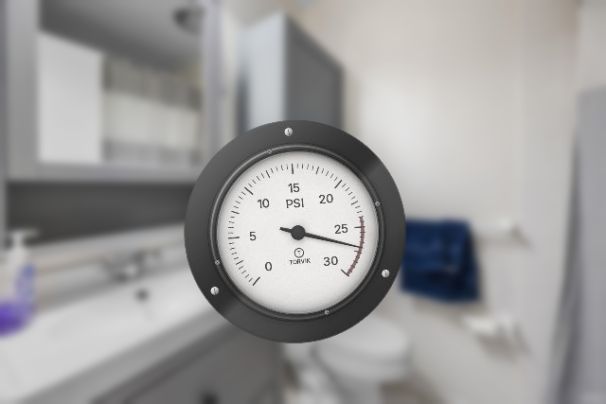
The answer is 27 psi
